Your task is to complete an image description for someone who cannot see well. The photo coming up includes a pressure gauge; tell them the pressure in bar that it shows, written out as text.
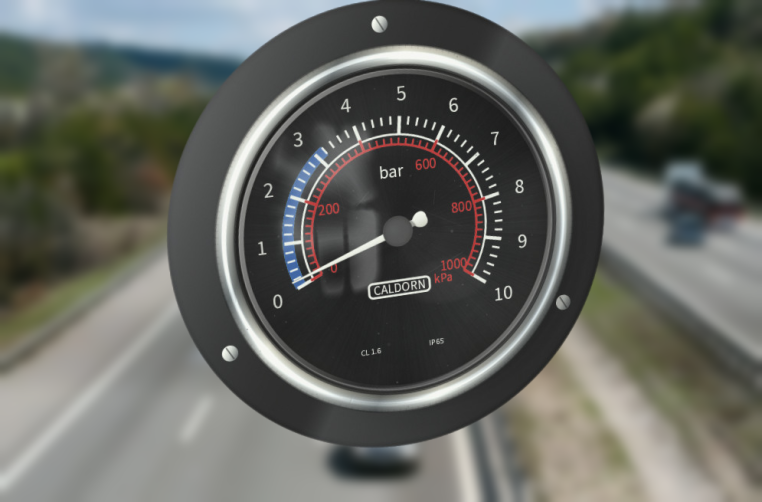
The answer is 0.2 bar
